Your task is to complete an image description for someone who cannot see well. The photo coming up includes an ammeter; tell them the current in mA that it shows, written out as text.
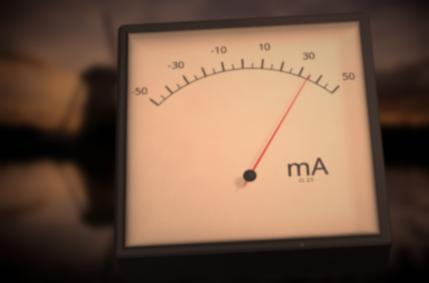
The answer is 35 mA
